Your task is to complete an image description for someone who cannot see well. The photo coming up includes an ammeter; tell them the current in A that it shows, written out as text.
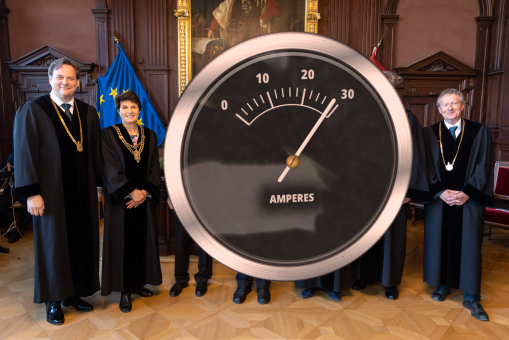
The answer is 28 A
